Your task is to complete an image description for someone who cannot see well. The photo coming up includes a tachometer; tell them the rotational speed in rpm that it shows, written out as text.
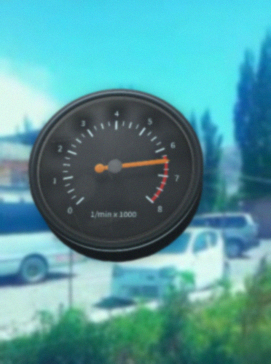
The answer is 6500 rpm
